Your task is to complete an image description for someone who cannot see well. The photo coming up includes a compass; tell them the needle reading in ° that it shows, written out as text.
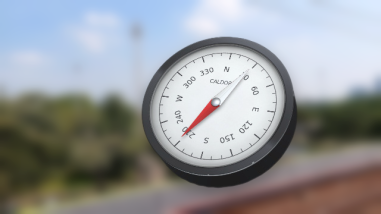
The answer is 210 °
